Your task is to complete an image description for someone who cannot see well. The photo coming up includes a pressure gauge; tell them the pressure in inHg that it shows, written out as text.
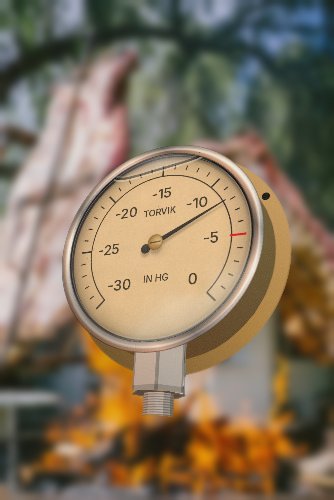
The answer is -8 inHg
